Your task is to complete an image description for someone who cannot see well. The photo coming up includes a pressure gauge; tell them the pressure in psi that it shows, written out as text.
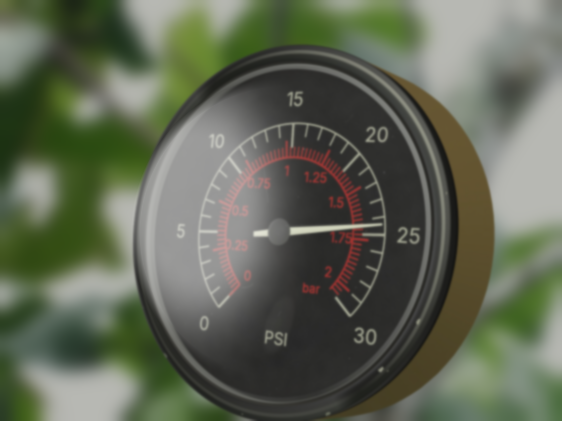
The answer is 24.5 psi
